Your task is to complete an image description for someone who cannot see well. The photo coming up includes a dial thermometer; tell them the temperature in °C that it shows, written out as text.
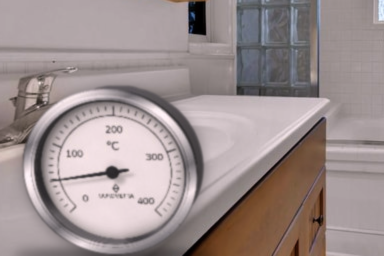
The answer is 50 °C
